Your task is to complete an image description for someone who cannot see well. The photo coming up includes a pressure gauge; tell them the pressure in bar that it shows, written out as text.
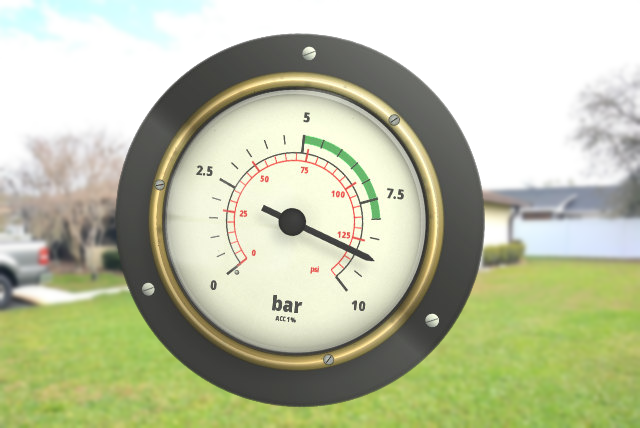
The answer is 9 bar
